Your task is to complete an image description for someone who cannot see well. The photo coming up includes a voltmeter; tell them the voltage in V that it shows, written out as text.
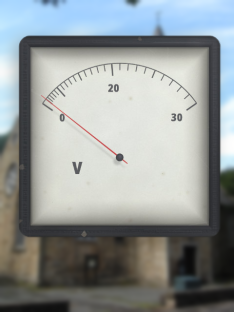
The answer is 5 V
